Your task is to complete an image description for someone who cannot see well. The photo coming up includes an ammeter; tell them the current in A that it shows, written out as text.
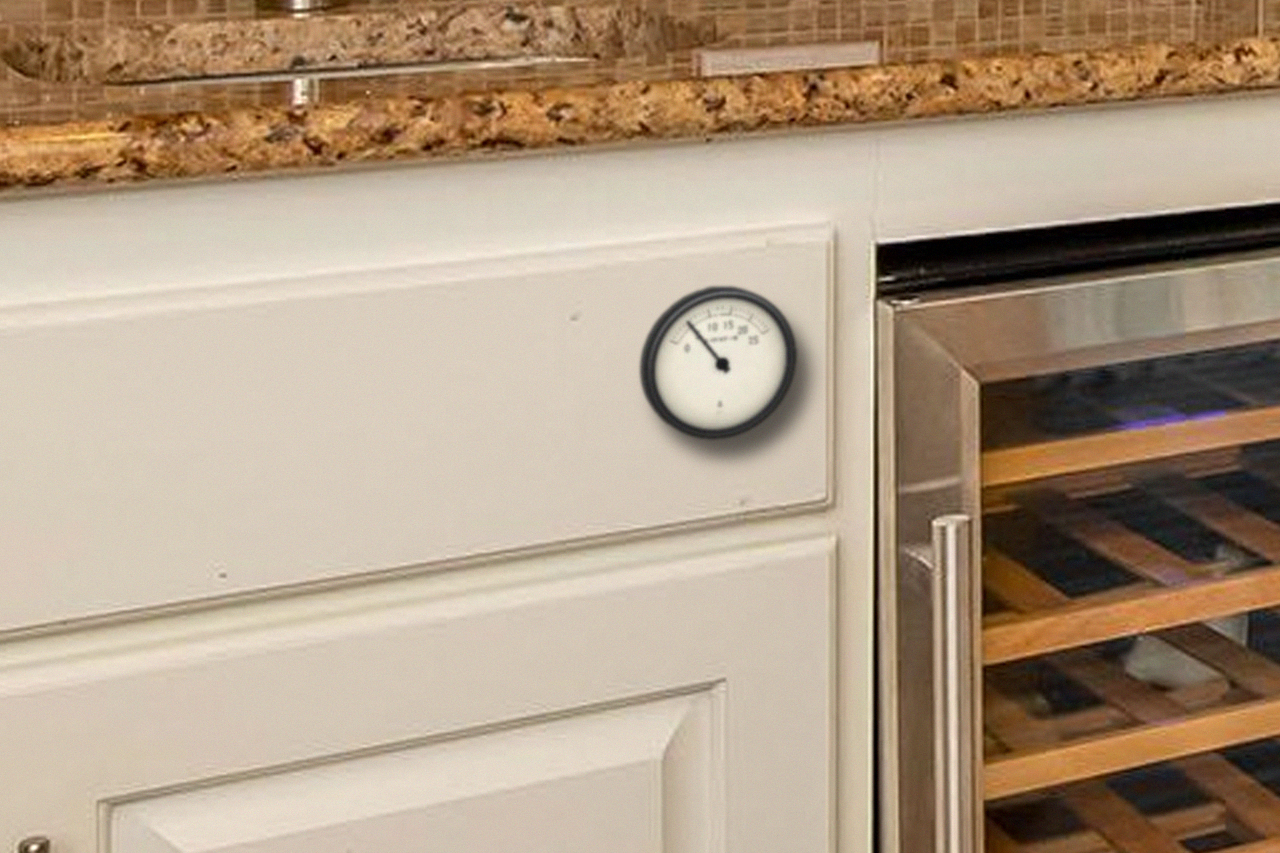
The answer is 5 A
